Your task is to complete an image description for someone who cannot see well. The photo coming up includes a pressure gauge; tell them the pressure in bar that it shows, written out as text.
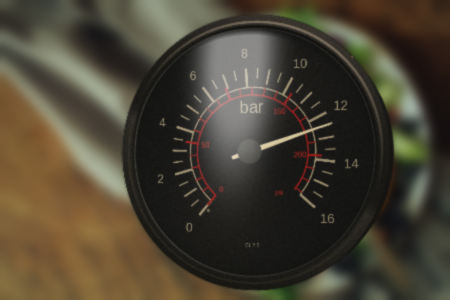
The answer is 12.5 bar
